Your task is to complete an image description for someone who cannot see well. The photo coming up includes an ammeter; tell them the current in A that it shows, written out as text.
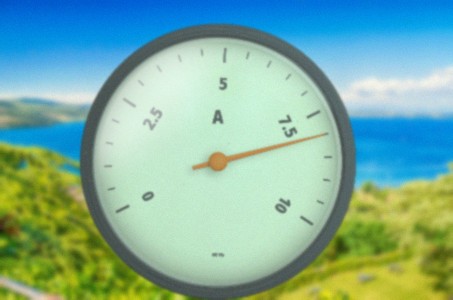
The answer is 8 A
